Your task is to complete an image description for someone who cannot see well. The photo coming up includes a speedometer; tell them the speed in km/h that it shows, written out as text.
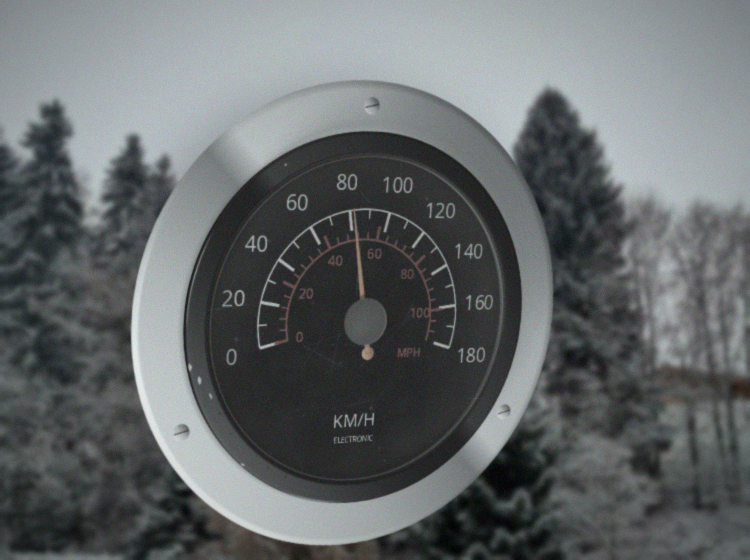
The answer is 80 km/h
